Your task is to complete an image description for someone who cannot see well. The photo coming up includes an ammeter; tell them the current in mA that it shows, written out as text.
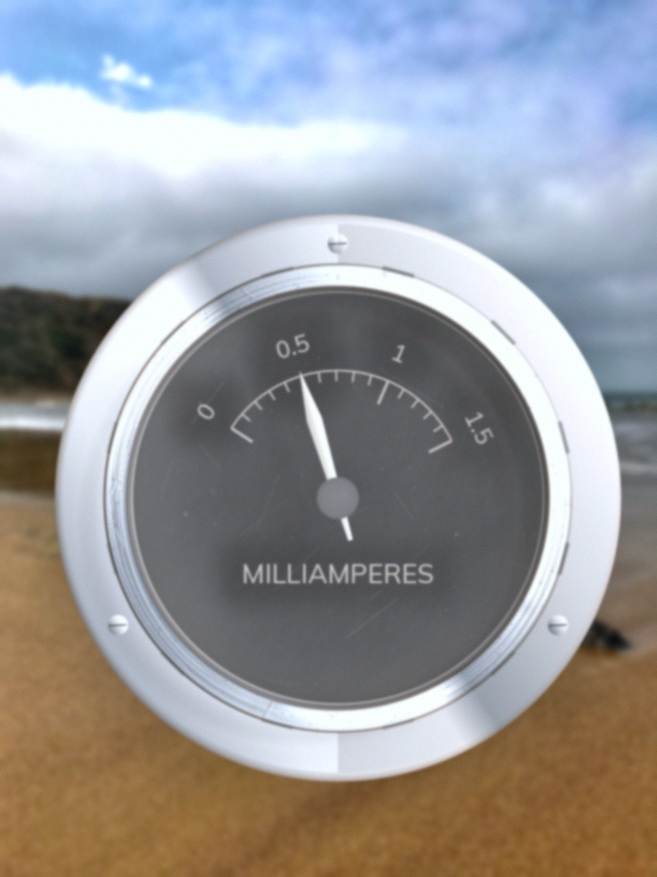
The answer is 0.5 mA
